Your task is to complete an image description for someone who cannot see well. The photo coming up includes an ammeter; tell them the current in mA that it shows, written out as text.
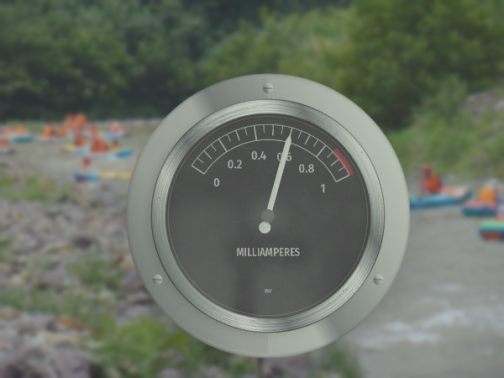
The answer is 0.6 mA
